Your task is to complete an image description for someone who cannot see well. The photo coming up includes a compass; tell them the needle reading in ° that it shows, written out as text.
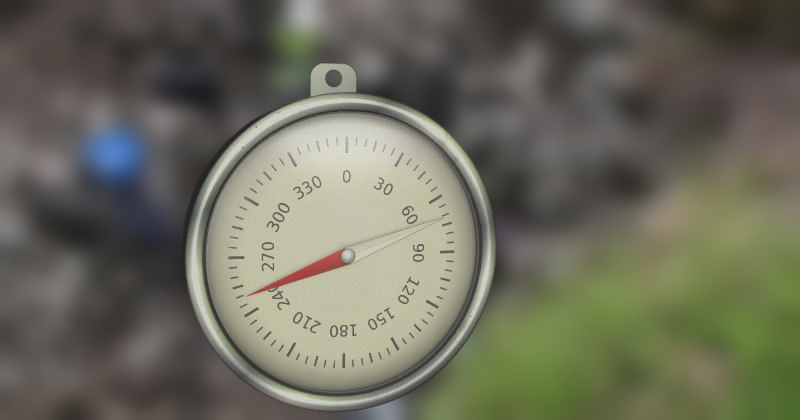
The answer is 250 °
